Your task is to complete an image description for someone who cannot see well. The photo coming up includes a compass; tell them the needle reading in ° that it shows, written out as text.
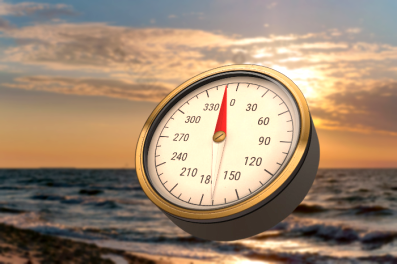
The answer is 350 °
